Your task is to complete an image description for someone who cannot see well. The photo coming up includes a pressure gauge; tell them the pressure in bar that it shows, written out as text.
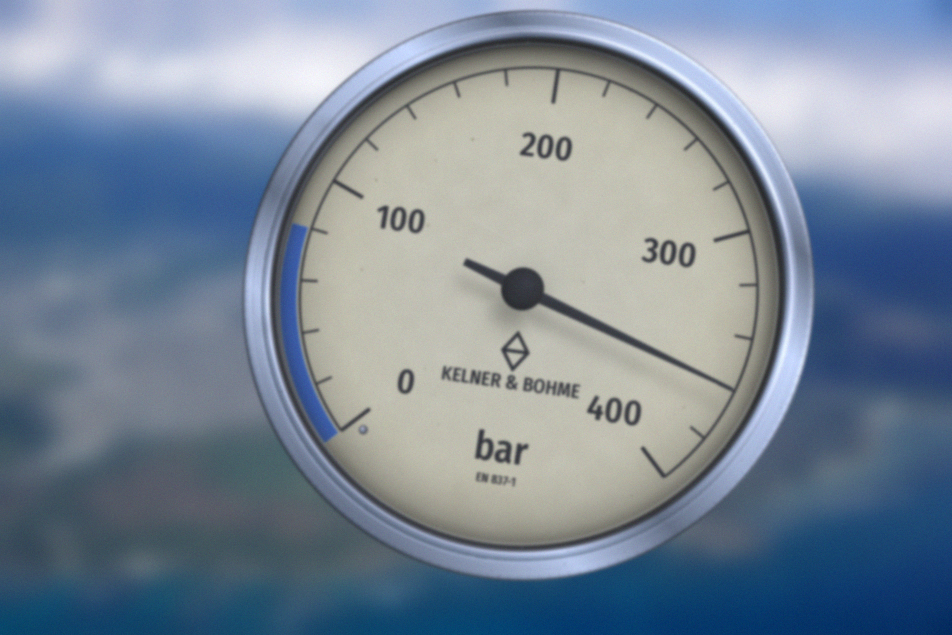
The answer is 360 bar
